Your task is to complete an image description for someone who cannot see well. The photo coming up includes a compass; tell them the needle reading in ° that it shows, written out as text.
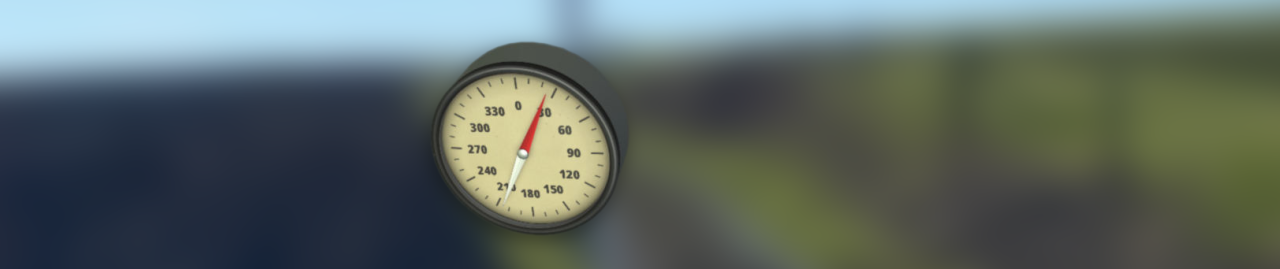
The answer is 25 °
